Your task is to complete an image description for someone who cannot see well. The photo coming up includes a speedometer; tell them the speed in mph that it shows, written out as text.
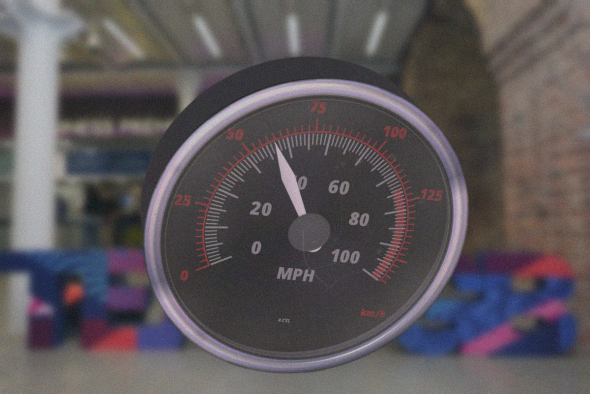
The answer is 37 mph
